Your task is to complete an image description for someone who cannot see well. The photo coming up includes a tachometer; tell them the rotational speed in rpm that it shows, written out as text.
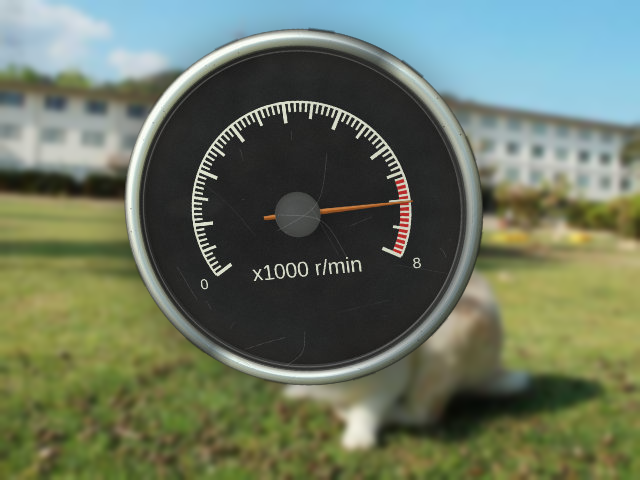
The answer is 7000 rpm
